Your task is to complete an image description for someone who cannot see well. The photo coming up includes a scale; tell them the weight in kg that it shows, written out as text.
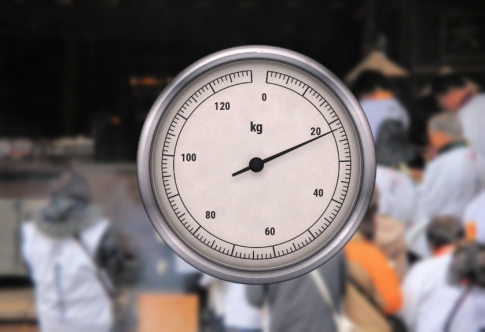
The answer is 22 kg
